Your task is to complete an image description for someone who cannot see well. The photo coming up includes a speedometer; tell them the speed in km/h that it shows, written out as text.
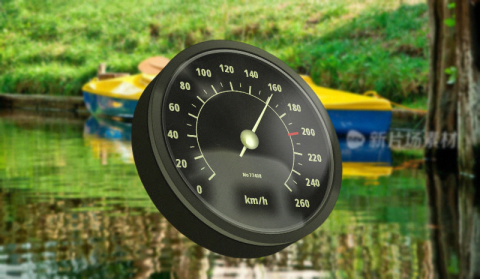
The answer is 160 km/h
